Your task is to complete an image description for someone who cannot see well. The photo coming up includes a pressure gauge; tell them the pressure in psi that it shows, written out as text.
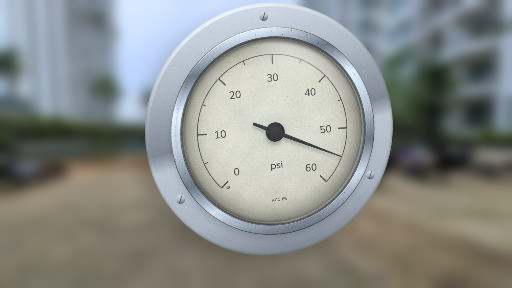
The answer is 55 psi
